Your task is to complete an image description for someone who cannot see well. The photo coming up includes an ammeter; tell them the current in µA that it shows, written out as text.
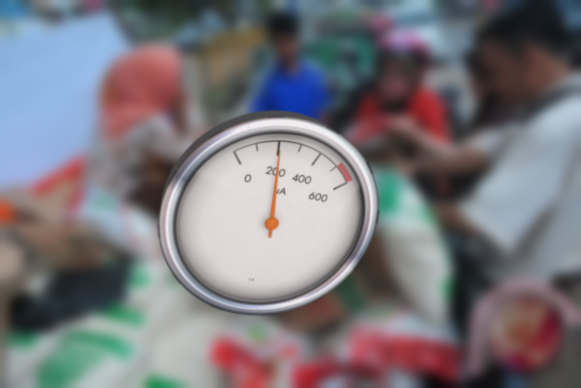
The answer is 200 µA
